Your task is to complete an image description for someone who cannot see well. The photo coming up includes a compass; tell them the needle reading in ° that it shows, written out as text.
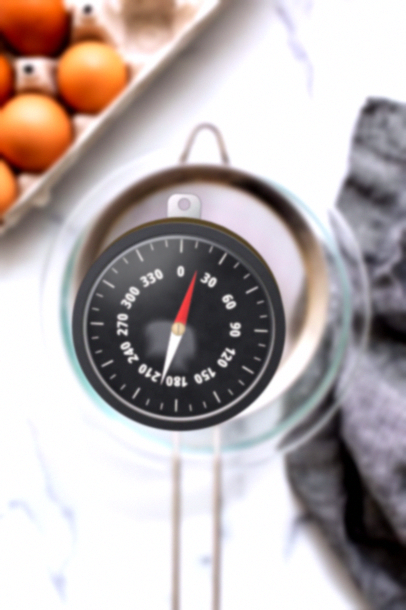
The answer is 15 °
